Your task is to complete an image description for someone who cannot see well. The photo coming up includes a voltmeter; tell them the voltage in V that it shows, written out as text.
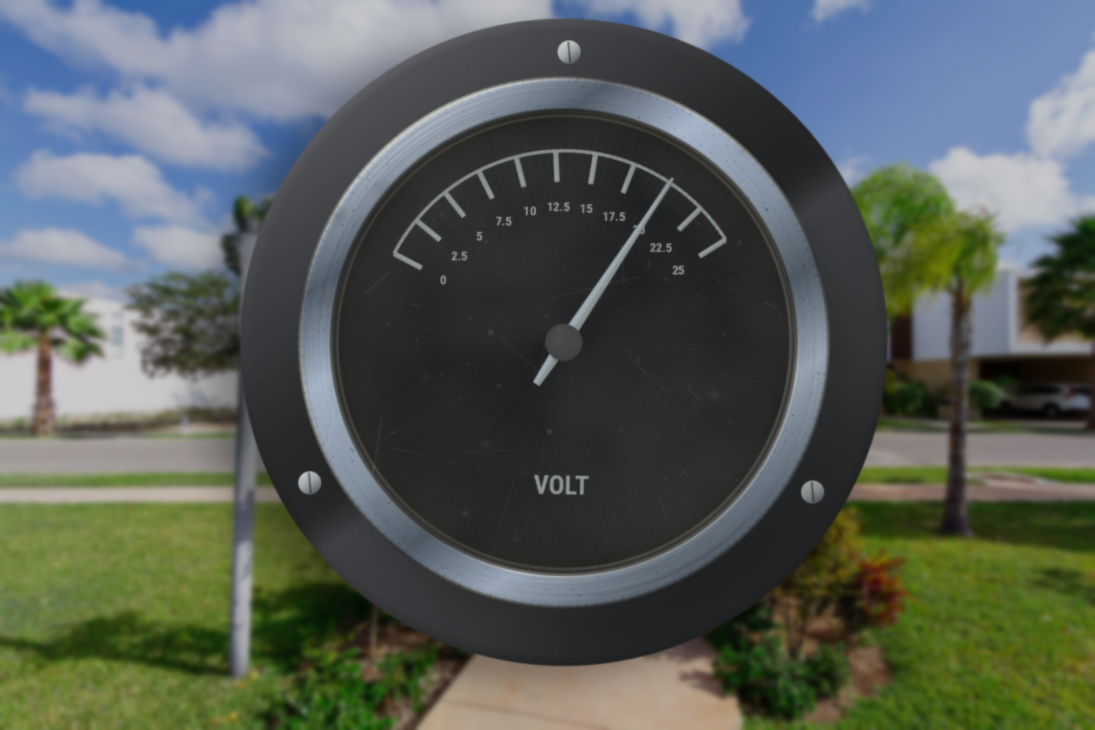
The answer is 20 V
